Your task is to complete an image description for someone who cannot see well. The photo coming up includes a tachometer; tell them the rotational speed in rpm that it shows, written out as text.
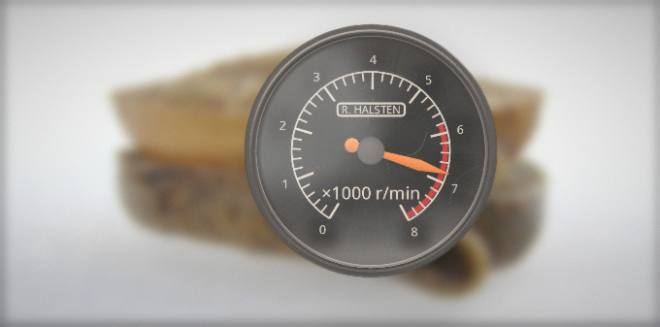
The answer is 6800 rpm
